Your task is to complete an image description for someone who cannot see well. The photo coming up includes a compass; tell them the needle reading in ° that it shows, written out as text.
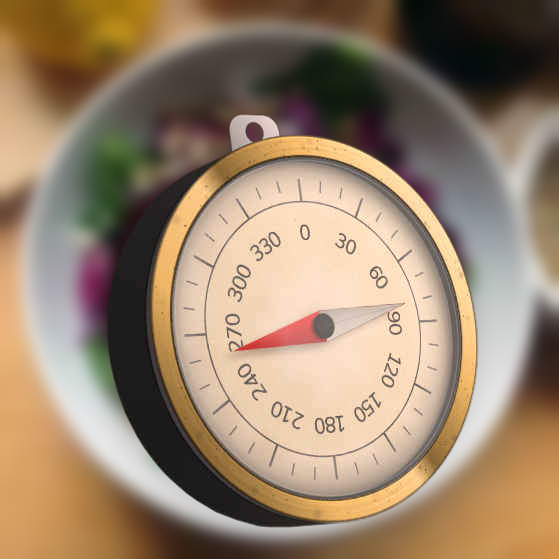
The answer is 260 °
